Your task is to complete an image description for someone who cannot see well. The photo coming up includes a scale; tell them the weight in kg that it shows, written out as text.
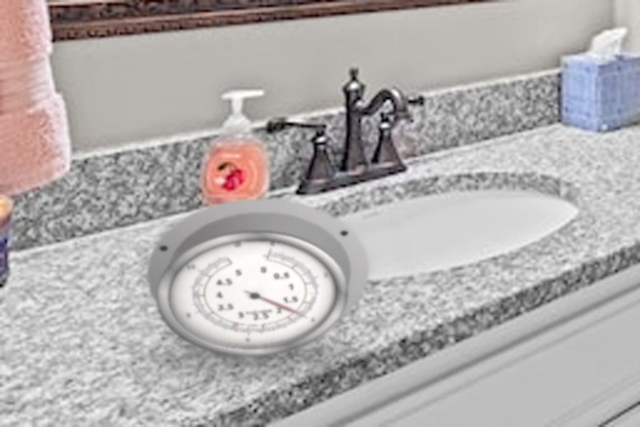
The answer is 1.75 kg
